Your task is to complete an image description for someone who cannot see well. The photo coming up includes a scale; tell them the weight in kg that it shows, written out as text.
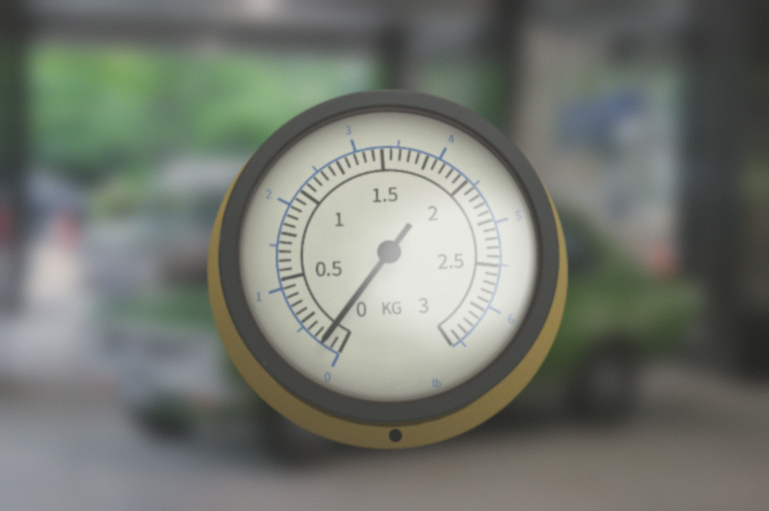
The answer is 0.1 kg
